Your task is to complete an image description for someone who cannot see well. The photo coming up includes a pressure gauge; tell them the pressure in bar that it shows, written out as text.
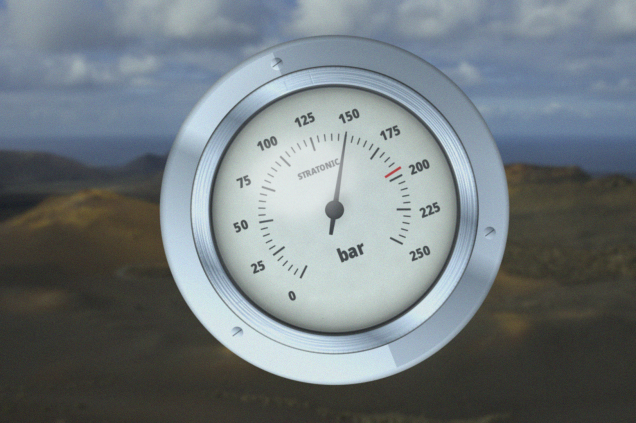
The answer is 150 bar
